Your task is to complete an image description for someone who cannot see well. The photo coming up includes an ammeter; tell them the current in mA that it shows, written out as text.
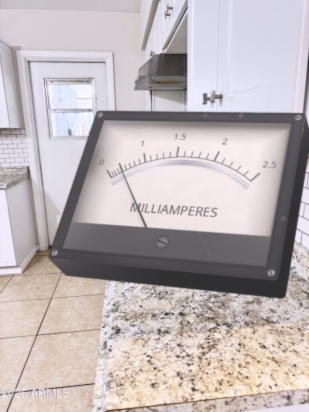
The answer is 0.5 mA
